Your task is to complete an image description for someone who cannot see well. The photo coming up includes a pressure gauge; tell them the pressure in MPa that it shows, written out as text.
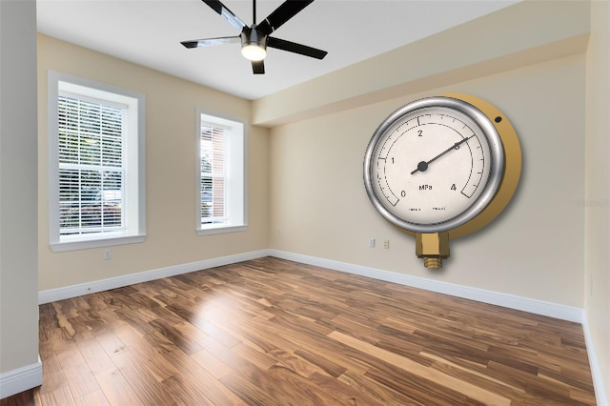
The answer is 3 MPa
